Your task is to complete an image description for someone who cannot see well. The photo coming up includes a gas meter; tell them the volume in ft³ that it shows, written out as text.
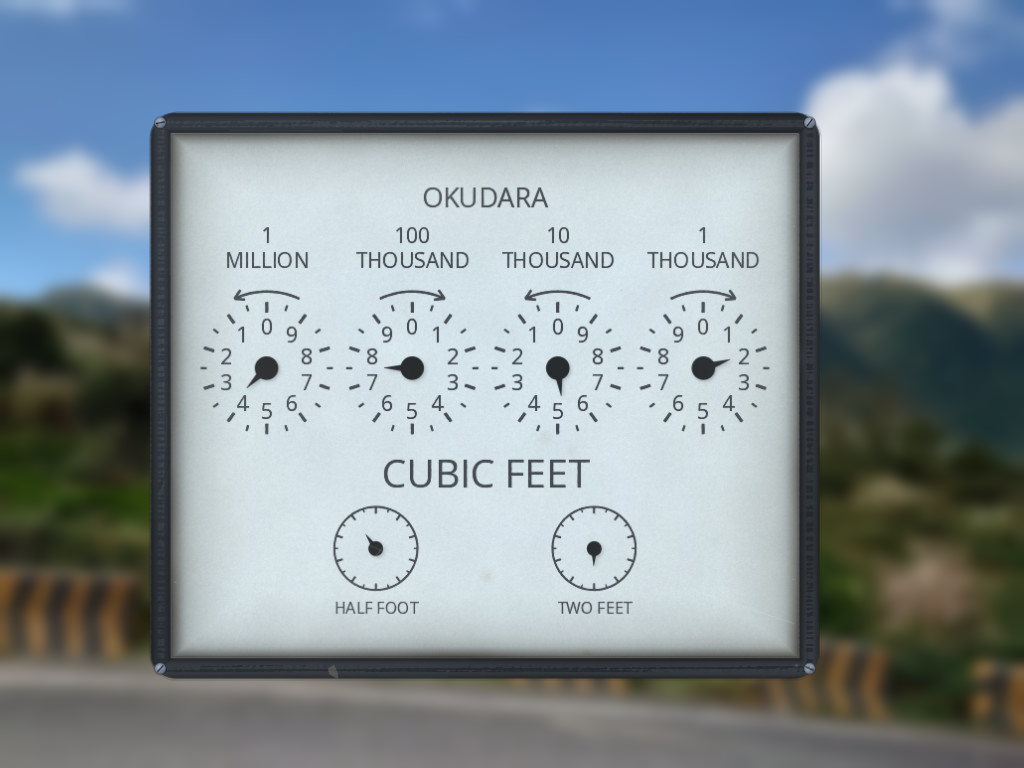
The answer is 375200 ft³
